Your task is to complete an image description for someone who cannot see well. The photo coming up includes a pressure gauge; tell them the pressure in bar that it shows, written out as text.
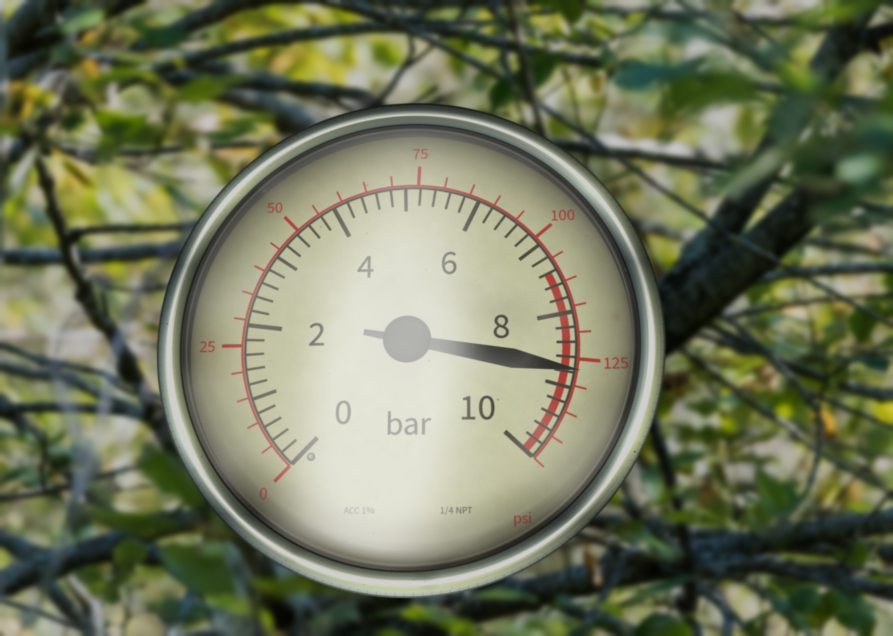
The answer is 8.8 bar
